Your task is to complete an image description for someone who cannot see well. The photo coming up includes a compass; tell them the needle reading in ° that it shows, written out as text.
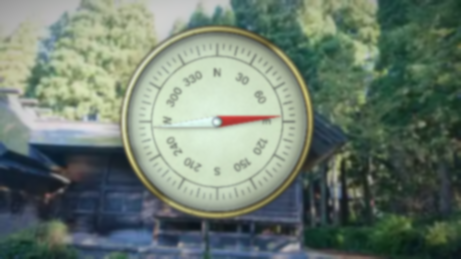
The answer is 85 °
